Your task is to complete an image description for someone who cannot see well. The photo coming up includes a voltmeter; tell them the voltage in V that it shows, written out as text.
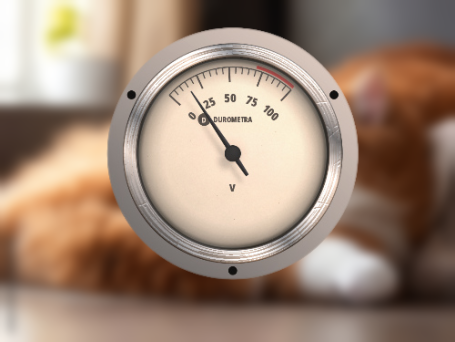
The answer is 15 V
